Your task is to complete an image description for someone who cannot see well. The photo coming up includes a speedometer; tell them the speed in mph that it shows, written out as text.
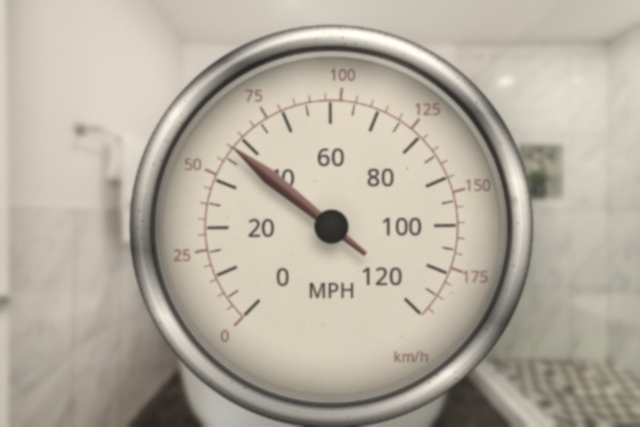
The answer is 37.5 mph
